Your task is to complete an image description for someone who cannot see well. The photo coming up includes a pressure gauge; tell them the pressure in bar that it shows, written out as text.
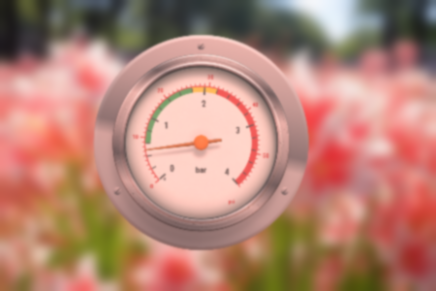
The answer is 0.5 bar
